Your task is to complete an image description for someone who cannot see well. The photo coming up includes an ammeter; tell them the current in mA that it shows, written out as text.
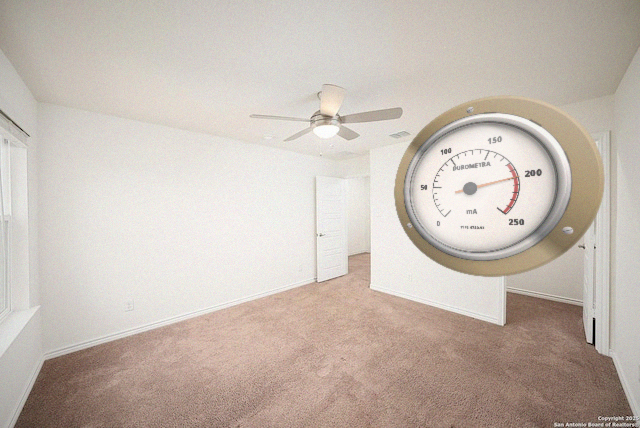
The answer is 200 mA
